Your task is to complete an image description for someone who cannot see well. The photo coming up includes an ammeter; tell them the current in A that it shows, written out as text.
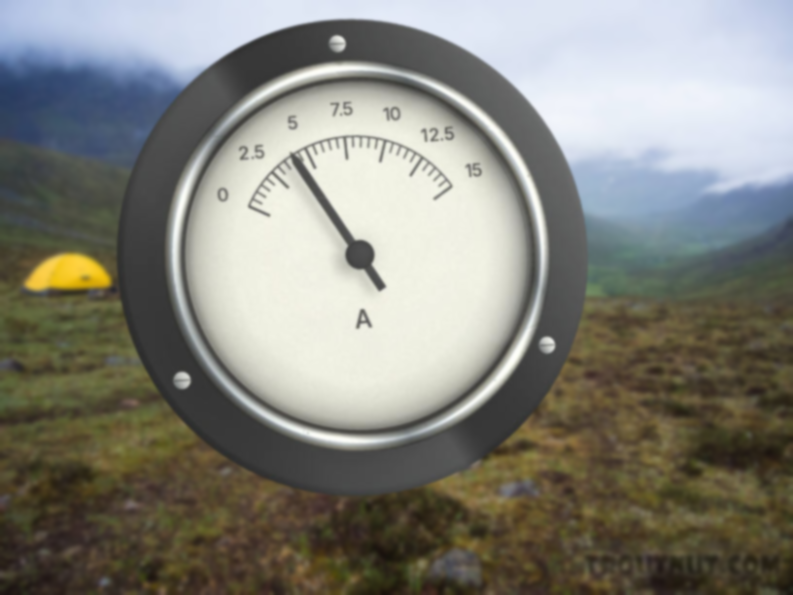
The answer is 4 A
